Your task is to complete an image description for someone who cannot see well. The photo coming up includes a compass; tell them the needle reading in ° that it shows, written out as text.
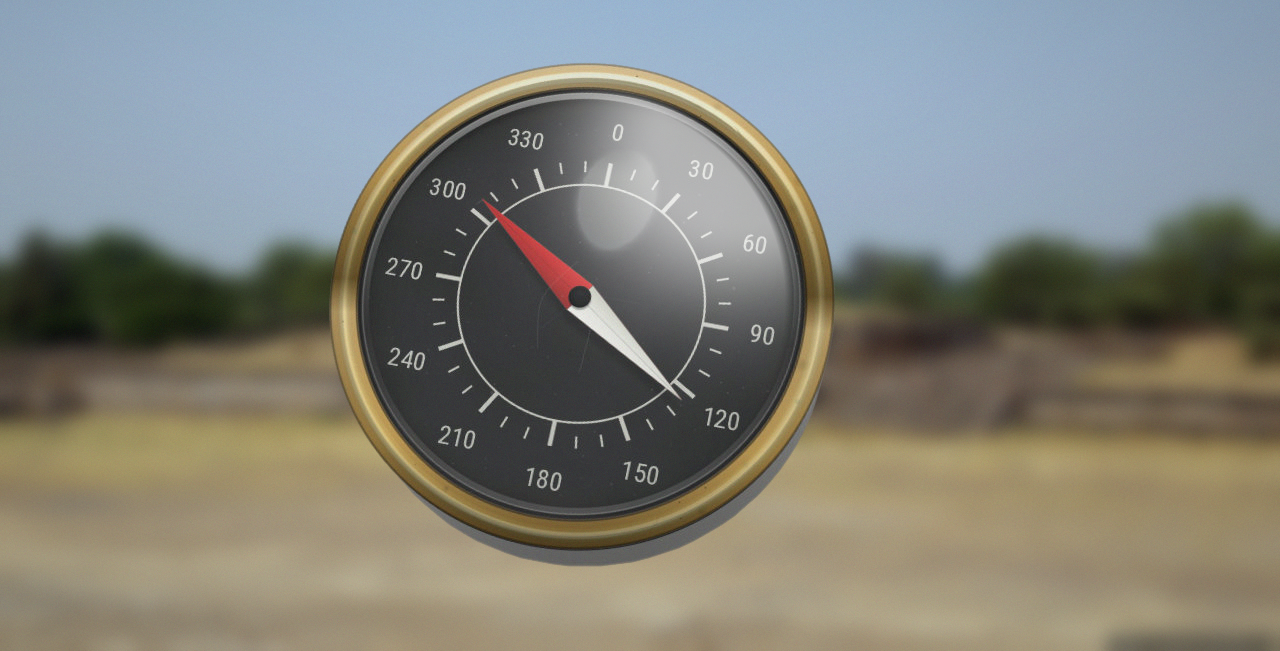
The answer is 305 °
